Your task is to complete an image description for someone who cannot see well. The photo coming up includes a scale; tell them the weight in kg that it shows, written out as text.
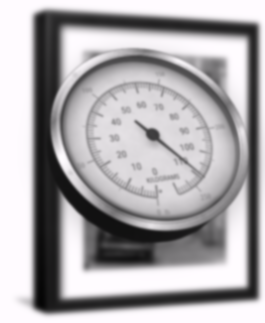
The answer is 110 kg
